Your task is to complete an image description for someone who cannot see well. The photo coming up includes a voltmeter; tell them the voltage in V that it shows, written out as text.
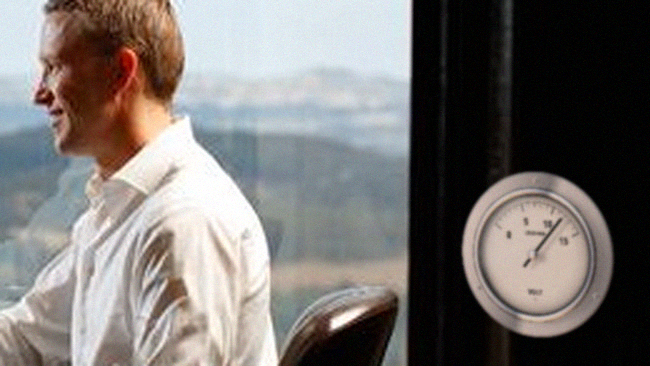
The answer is 12 V
